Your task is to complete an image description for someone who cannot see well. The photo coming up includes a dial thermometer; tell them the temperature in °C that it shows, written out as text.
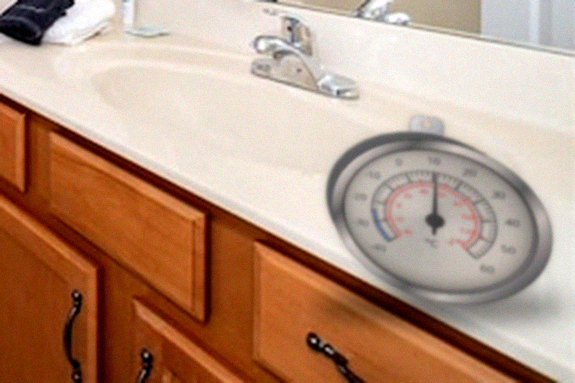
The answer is 10 °C
